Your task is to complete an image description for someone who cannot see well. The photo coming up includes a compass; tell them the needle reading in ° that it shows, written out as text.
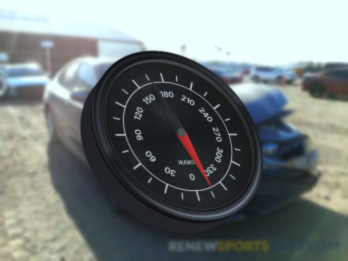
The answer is 345 °
